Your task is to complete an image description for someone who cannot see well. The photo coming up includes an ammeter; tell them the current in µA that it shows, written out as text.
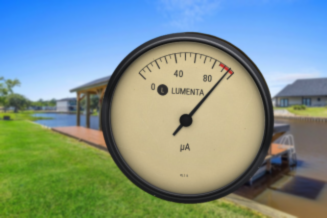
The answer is 95 µA
